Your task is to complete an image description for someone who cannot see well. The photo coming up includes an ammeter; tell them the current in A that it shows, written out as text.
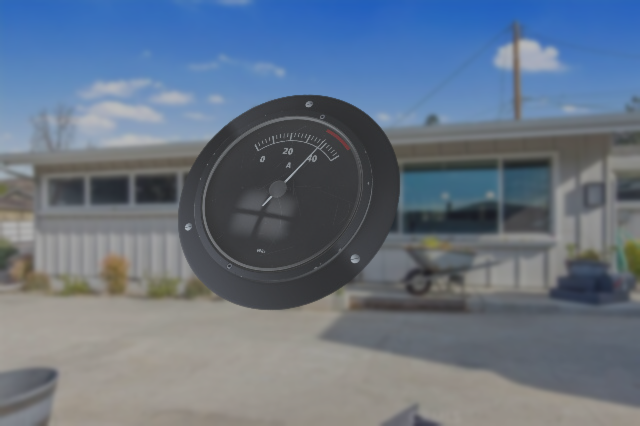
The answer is 40 A
